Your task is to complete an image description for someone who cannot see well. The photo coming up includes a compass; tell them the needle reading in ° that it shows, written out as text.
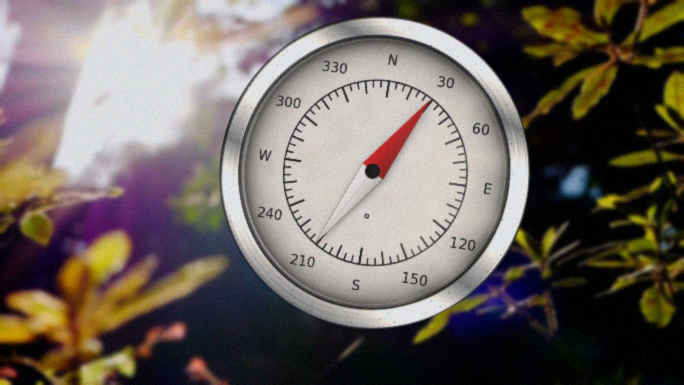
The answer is 30 °
